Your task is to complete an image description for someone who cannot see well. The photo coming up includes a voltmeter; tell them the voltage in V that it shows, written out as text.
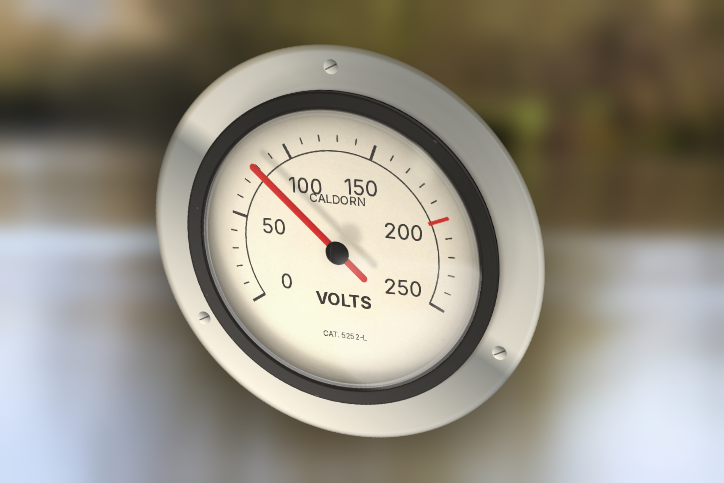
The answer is 80 V
